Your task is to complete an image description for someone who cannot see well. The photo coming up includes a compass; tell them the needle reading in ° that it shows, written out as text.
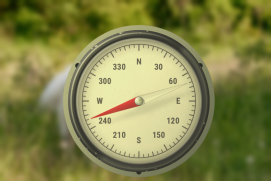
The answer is 250 °
